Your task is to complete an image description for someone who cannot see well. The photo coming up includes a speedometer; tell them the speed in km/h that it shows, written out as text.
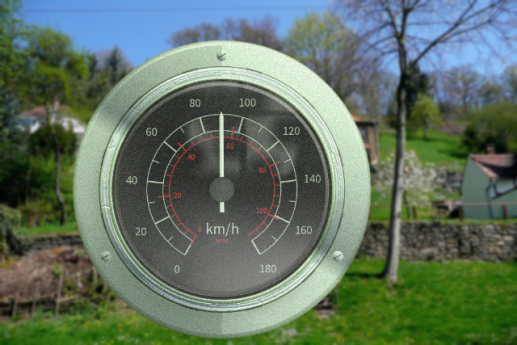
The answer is 90 km/h
